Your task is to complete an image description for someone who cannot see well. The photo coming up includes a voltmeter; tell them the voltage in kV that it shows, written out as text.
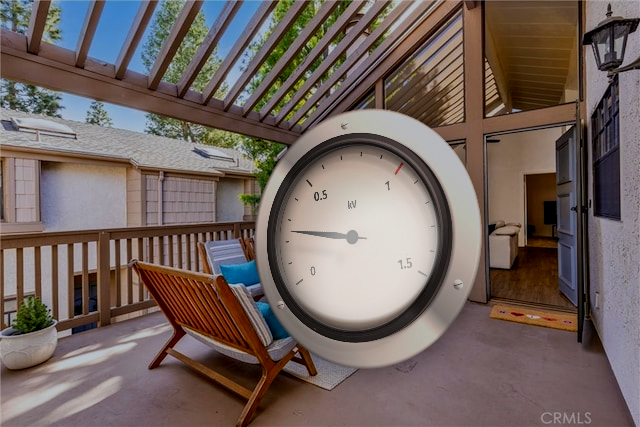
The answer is 0.25 kV
